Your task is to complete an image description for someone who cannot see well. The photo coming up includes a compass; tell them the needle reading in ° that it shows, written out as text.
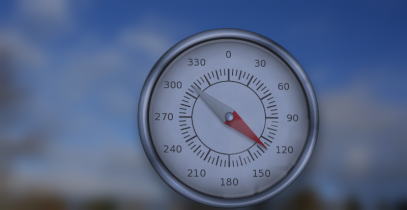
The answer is 130 °
